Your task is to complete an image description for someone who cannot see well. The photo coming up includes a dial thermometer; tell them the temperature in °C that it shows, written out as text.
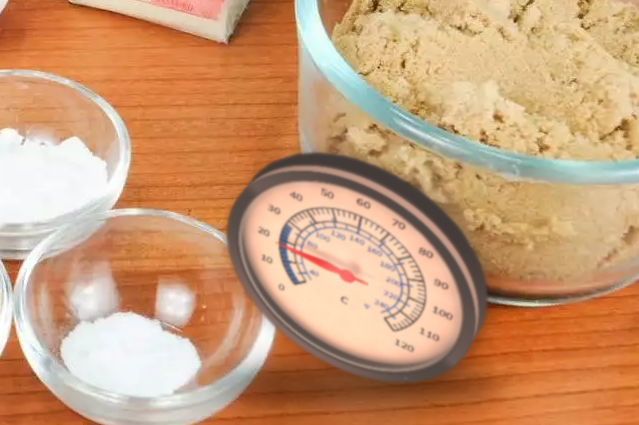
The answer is 20 °C
